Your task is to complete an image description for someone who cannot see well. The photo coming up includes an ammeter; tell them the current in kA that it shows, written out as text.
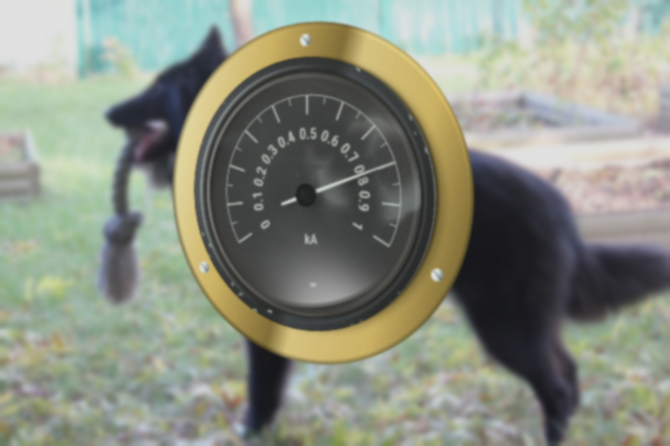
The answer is 0.8 kA
